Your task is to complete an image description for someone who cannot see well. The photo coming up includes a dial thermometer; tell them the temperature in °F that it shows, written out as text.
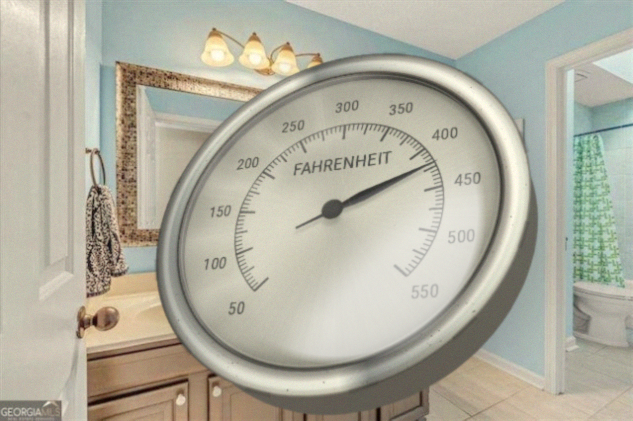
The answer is 425 °F
